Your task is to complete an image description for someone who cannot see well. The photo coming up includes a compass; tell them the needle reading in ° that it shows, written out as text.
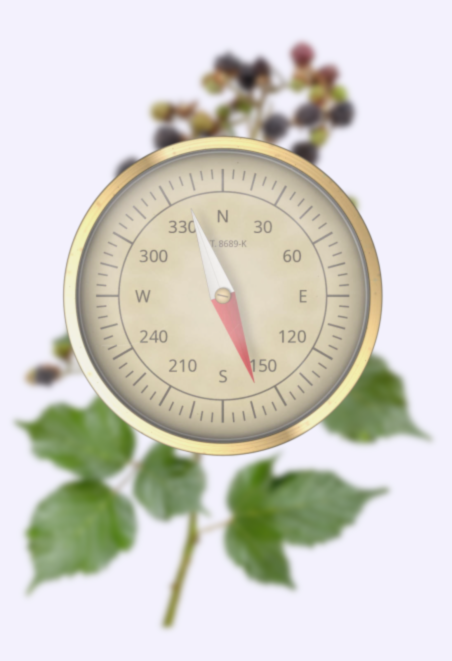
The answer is 160 °
